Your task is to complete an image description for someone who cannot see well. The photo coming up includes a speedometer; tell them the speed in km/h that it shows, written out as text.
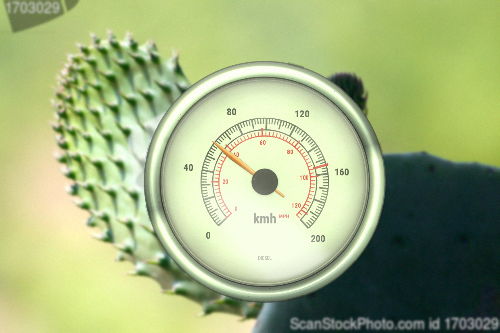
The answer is 60 km/h
